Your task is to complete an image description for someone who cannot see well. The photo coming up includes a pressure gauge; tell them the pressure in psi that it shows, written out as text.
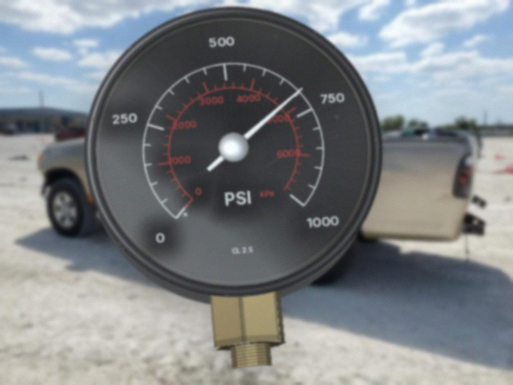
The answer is 700 psi
